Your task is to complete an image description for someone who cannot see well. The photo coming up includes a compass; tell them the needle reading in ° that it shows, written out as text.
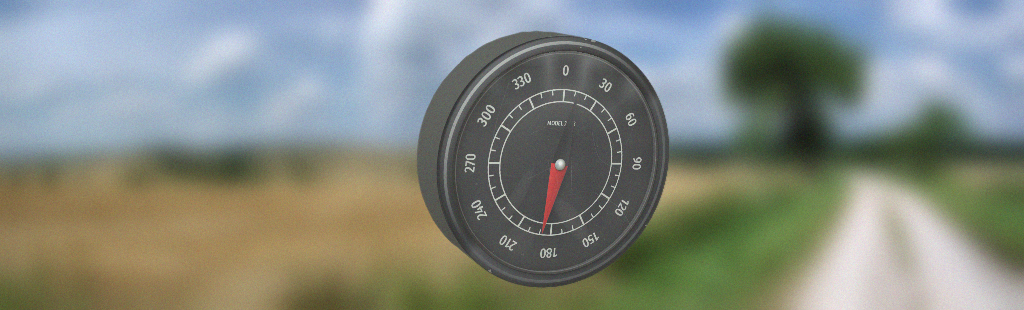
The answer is 190 °
